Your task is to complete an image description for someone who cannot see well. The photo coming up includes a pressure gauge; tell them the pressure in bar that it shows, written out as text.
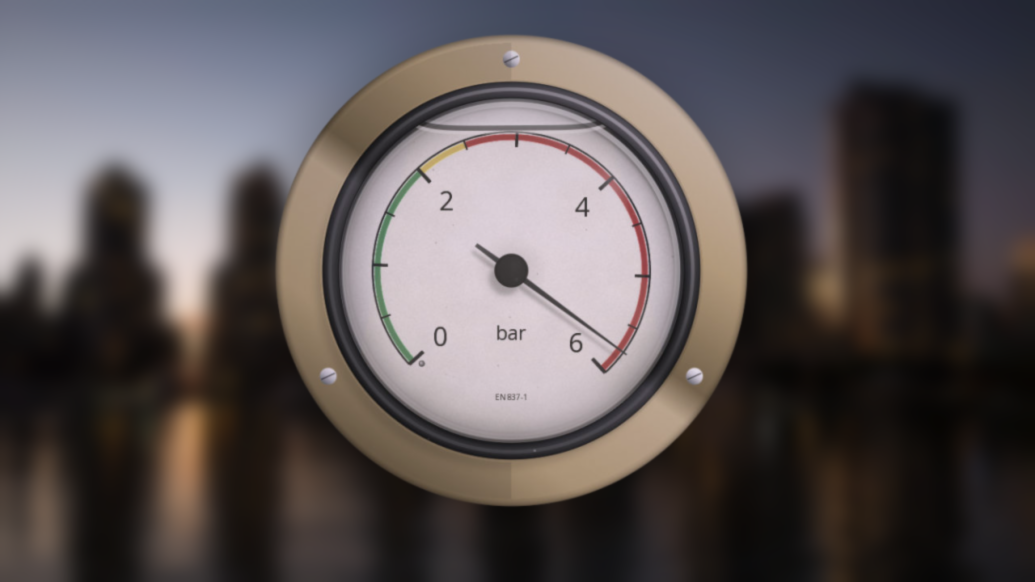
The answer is 5.75 bar
